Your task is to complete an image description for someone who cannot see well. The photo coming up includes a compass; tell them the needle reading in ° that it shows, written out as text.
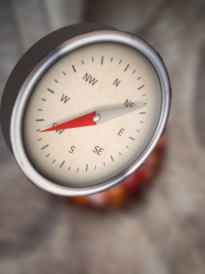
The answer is 230 °
